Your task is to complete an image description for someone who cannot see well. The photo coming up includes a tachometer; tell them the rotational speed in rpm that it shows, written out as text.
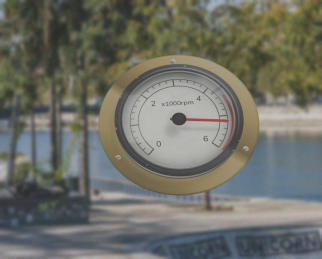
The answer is 5200 rpm
